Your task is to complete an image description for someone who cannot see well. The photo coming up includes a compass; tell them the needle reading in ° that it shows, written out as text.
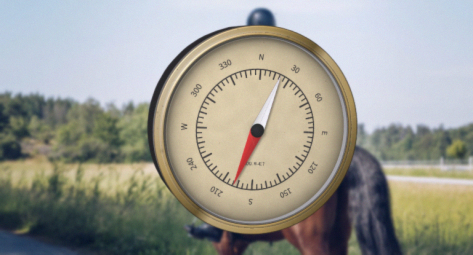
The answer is 200 °
